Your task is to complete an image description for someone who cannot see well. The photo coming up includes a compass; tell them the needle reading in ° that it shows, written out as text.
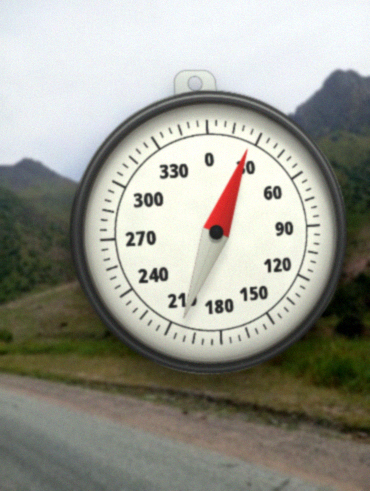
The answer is 25 °
